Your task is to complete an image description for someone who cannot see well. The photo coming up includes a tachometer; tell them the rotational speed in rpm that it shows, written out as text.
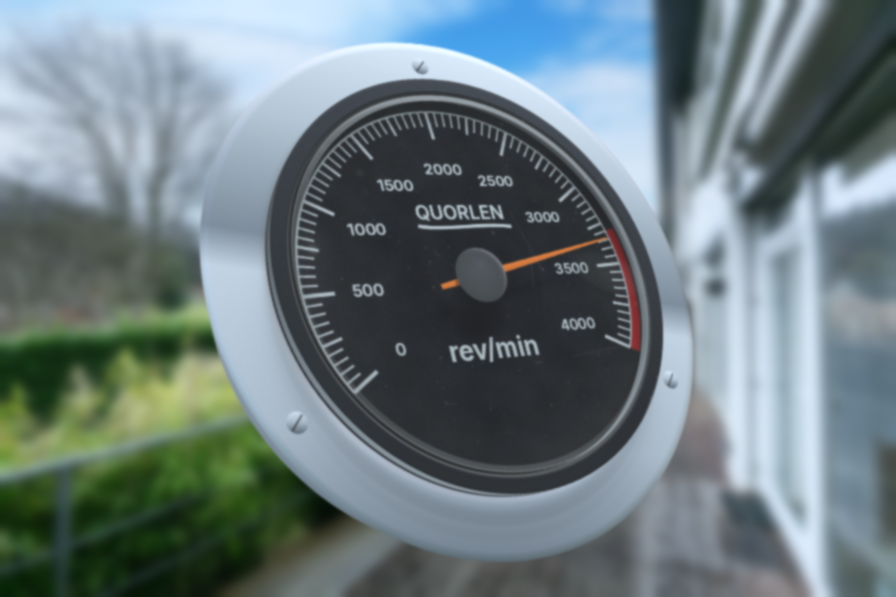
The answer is 3350 rpm
